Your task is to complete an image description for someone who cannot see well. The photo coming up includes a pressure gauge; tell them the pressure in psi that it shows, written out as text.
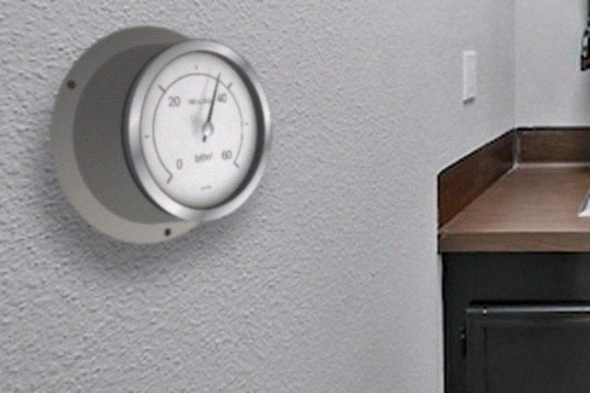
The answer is 35 psi
